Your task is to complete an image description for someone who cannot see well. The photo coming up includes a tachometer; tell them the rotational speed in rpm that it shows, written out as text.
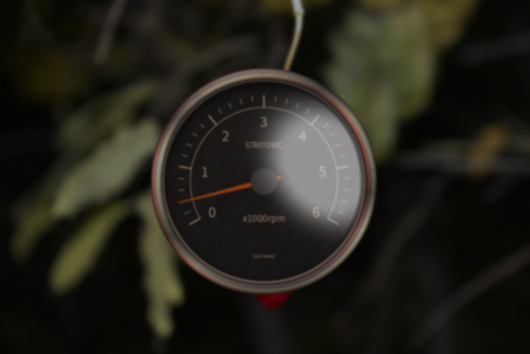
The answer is 400 rpm
